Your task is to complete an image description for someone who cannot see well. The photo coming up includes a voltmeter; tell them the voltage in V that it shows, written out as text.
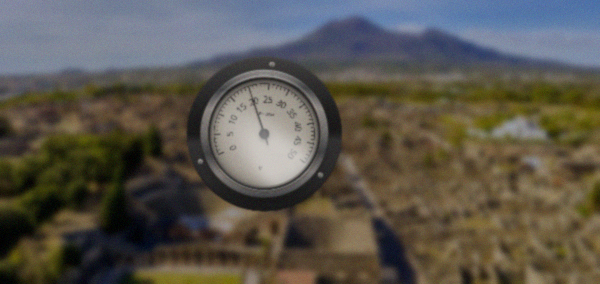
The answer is 20 V
